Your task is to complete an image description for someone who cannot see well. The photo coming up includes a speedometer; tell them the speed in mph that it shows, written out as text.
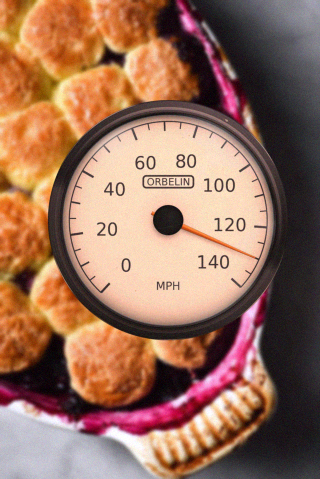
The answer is 130 mph
